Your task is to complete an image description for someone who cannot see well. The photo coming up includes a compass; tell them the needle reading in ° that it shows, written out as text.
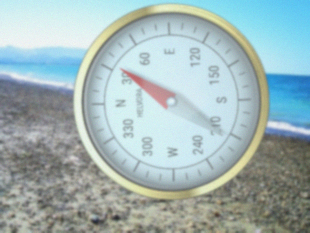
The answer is 35 °
